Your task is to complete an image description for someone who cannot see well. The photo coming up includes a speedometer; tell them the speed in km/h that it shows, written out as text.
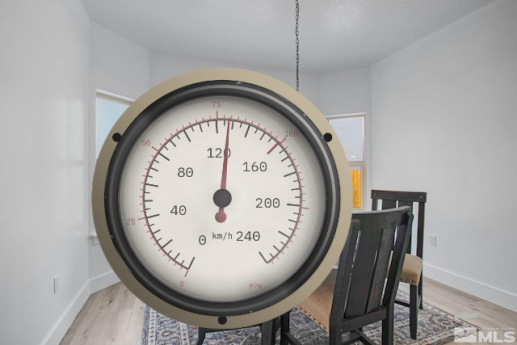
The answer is 127.5 km/h
